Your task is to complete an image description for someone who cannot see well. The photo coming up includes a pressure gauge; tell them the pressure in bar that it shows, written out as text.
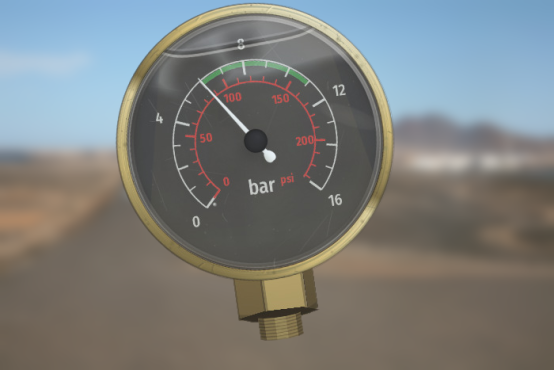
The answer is 6 bar
